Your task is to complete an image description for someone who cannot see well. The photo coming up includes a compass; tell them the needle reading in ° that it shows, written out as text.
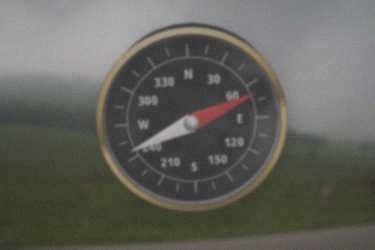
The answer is 67.5 °
